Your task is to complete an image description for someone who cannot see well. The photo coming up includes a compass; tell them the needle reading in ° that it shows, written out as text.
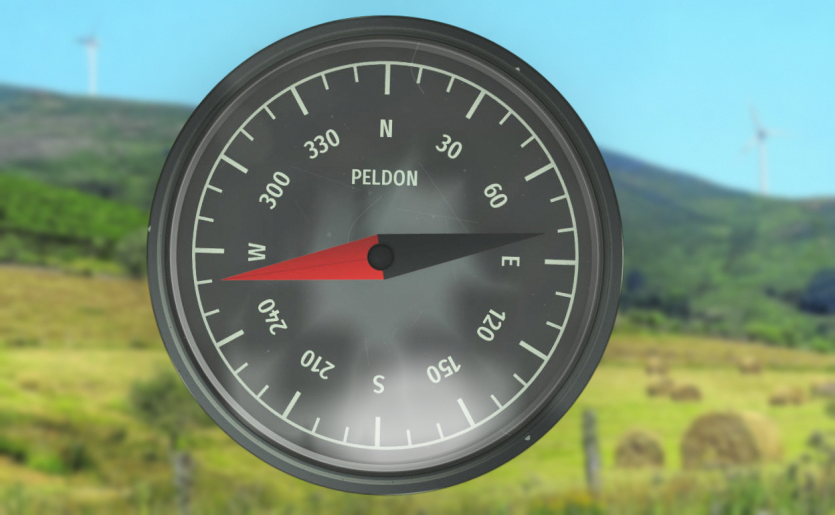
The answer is 260 °
